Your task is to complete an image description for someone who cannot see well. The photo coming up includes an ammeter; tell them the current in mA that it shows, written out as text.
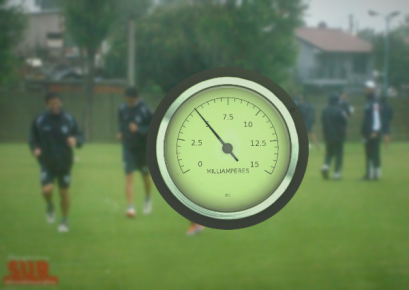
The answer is 5 mA
